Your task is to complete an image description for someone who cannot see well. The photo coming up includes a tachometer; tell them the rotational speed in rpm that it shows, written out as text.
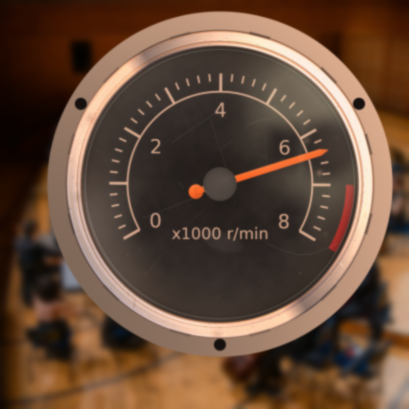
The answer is 6400 rpm
